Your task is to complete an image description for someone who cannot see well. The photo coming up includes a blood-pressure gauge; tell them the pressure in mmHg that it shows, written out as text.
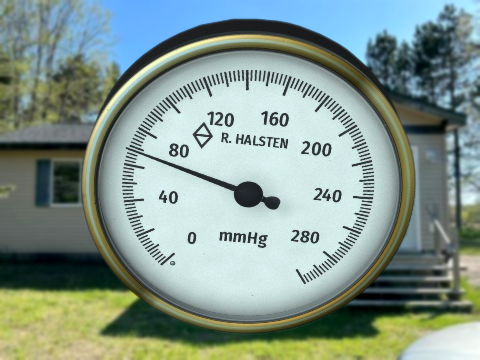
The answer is 70 mmHg
